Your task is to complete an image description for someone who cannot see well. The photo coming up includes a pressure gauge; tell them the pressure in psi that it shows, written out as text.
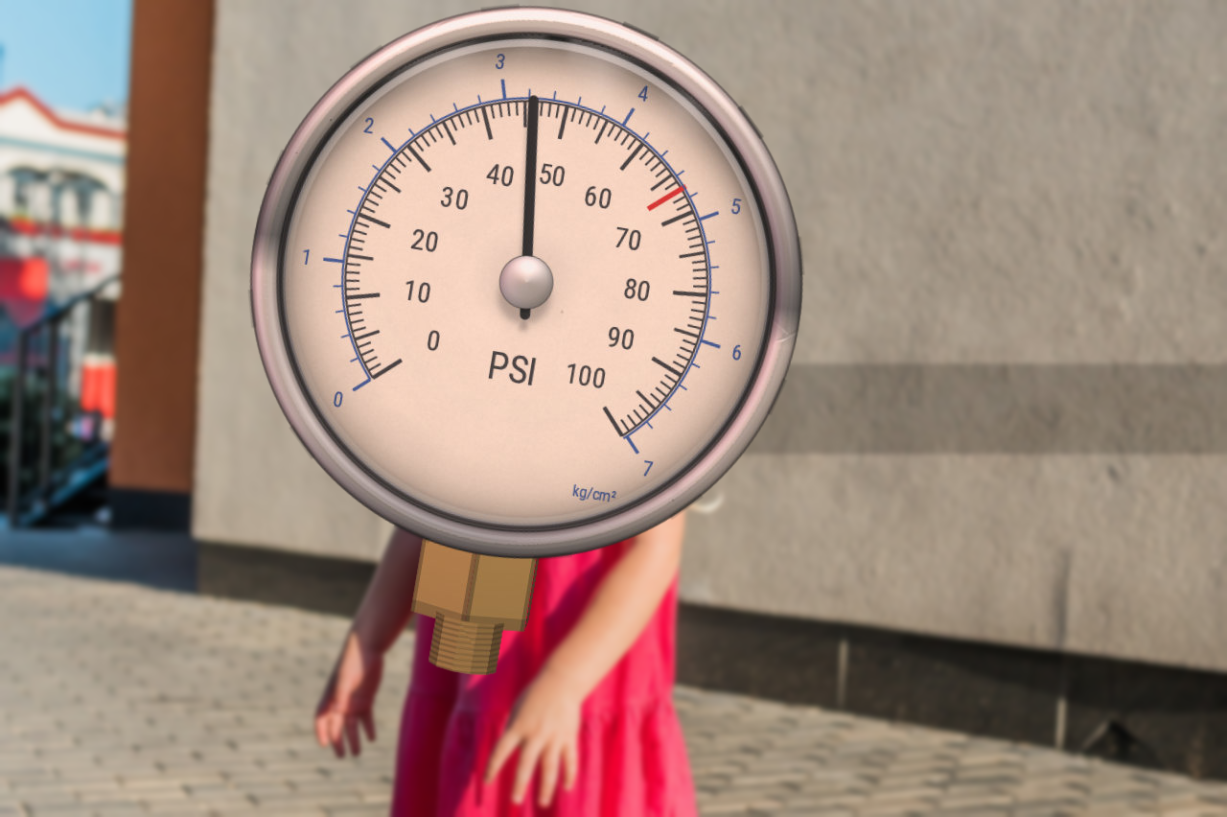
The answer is 46 psi
